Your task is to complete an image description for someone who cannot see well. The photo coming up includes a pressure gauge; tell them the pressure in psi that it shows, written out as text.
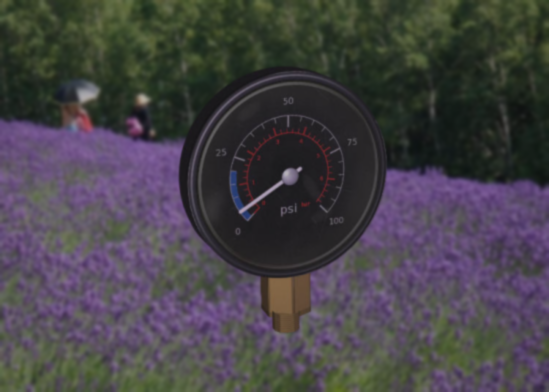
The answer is 5 psi
